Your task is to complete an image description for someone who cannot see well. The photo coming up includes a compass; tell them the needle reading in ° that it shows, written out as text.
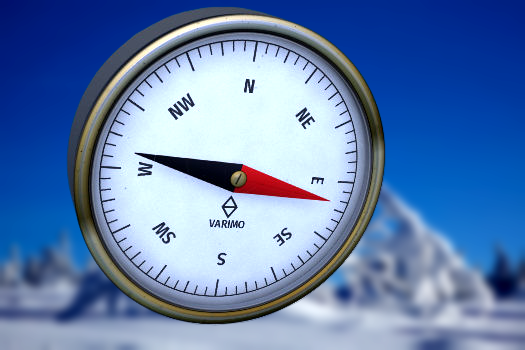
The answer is 100 °
